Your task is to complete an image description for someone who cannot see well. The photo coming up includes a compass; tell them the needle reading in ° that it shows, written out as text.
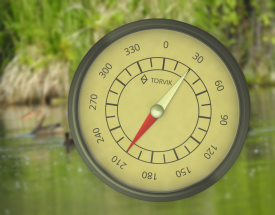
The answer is 210 °
